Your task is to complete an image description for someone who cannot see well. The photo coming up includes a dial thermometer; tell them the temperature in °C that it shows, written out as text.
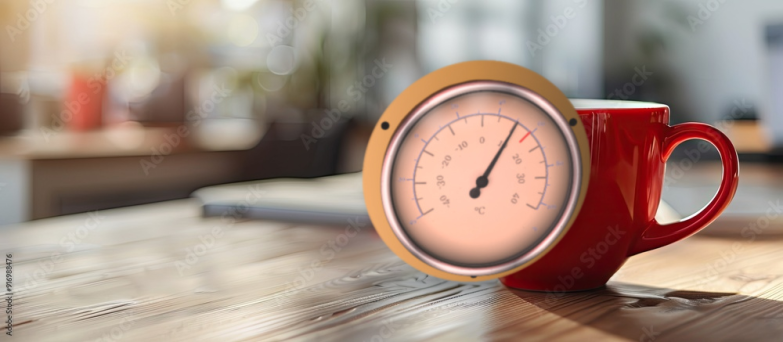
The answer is 10 °C
